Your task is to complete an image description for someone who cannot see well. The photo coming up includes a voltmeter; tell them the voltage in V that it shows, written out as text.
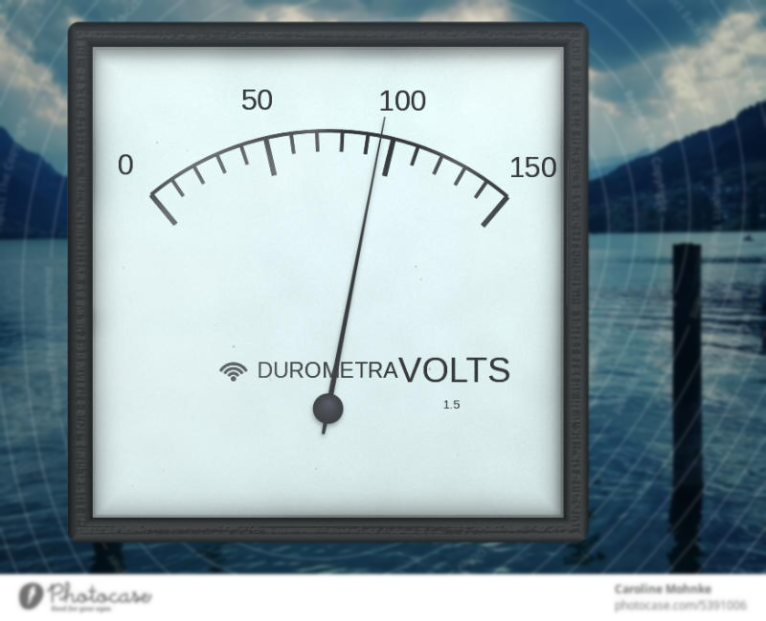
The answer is 95 V
